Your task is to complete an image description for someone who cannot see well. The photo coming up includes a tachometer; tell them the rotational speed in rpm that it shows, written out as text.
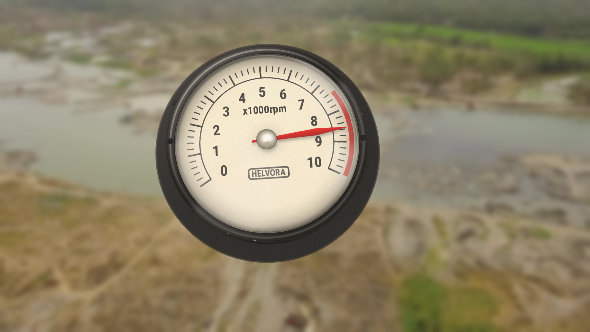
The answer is 8600 rpm
